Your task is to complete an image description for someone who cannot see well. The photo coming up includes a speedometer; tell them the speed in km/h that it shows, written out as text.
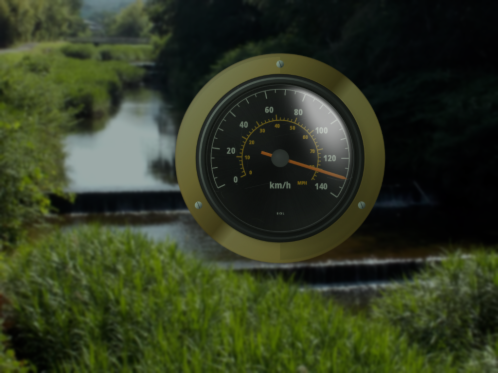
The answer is 130 km/h
